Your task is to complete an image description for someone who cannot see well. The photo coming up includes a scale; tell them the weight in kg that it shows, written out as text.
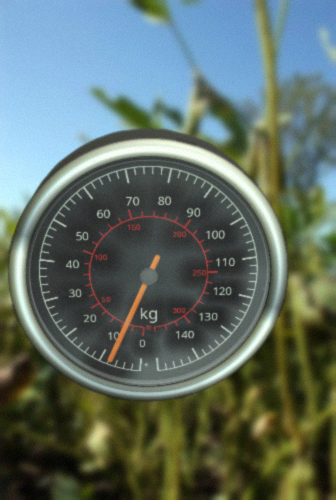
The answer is 8 kg
